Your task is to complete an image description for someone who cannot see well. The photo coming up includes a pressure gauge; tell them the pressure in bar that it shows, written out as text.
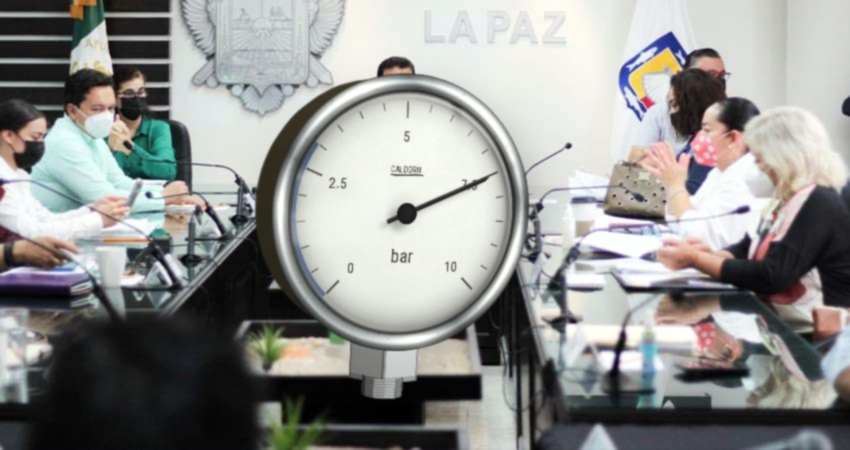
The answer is 7.5 bar
